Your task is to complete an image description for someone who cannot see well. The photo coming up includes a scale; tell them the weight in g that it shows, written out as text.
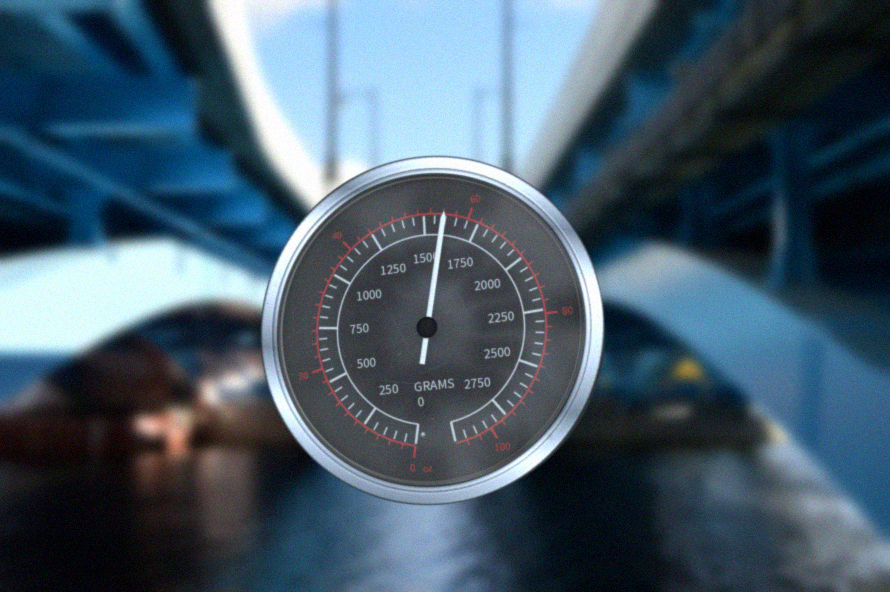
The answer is 1600 g
